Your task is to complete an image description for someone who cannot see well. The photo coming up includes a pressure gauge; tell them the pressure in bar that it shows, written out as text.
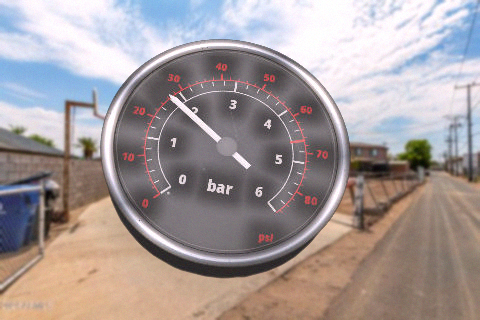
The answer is 1.8 bar
